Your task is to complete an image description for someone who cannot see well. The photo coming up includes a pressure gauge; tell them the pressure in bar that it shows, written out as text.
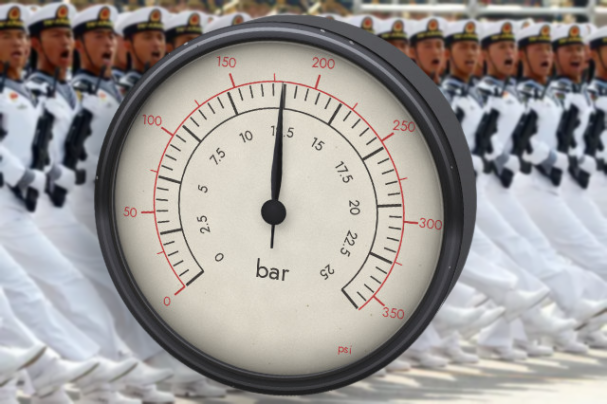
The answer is 12.5 bar
